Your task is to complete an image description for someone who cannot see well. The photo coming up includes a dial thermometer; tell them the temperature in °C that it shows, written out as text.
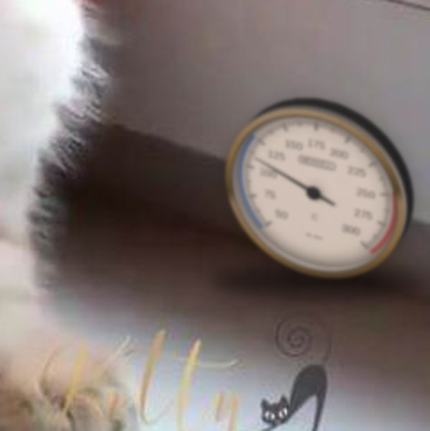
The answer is 112.5 °C
